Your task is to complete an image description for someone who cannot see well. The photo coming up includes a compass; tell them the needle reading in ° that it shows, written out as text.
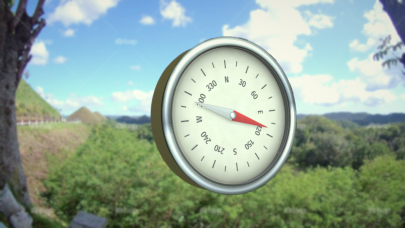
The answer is 112.5 °
